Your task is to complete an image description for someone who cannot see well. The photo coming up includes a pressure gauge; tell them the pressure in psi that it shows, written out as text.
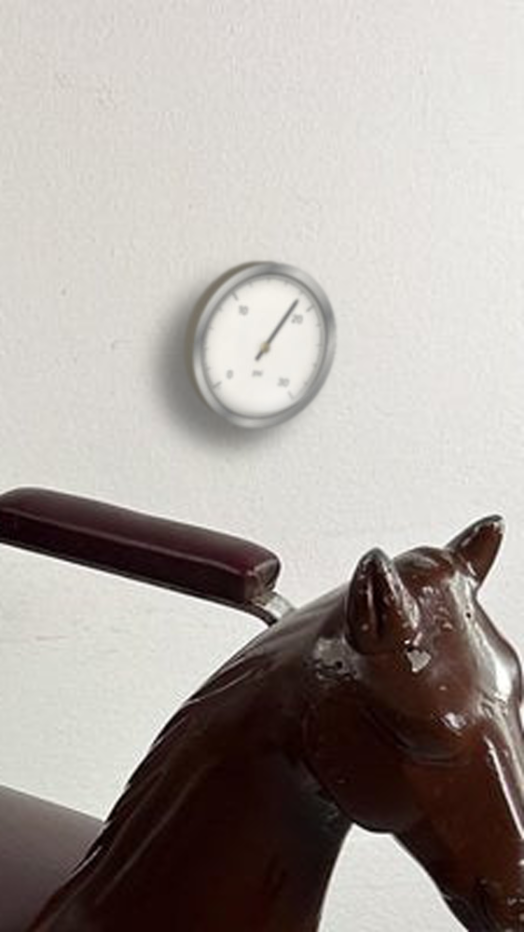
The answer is 18 psi
